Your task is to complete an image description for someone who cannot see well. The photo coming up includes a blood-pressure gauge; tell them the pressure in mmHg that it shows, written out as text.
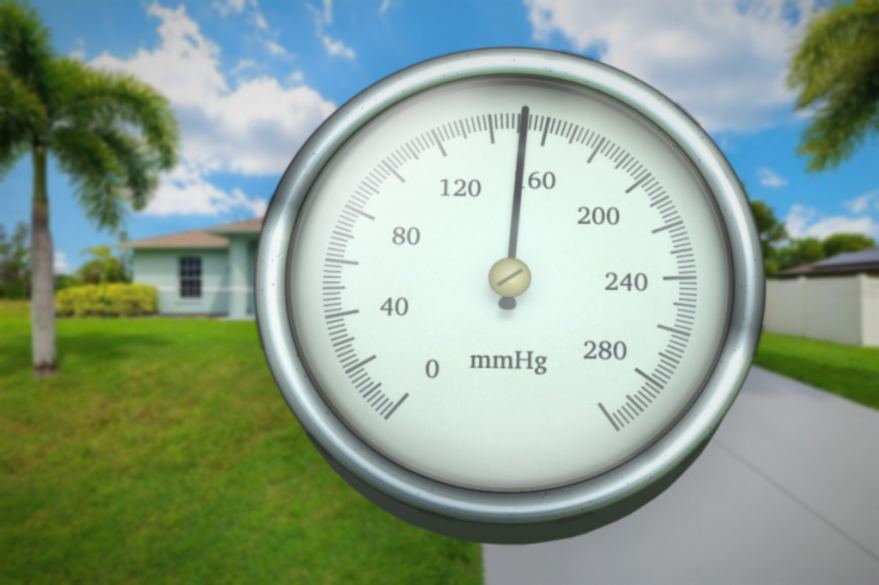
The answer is 152 mmHg
